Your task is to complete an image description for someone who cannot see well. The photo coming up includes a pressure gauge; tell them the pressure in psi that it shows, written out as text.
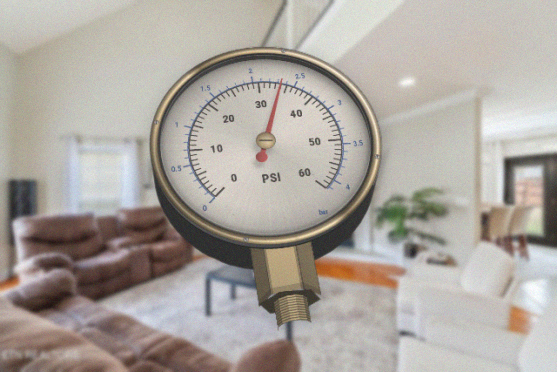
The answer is 34 psi
